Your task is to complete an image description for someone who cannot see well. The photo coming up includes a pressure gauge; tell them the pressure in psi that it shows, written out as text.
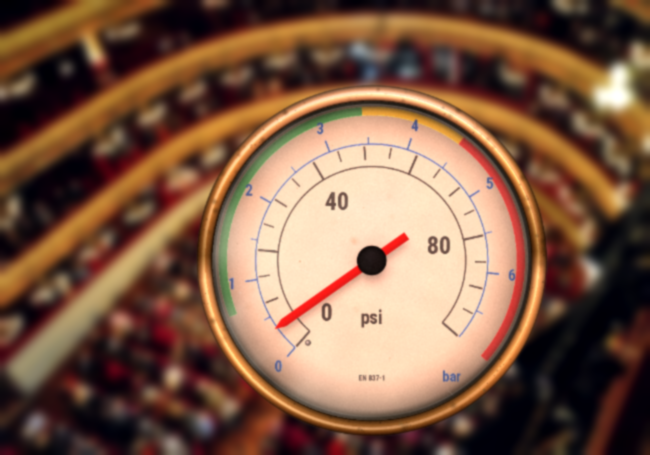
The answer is 5 psi
